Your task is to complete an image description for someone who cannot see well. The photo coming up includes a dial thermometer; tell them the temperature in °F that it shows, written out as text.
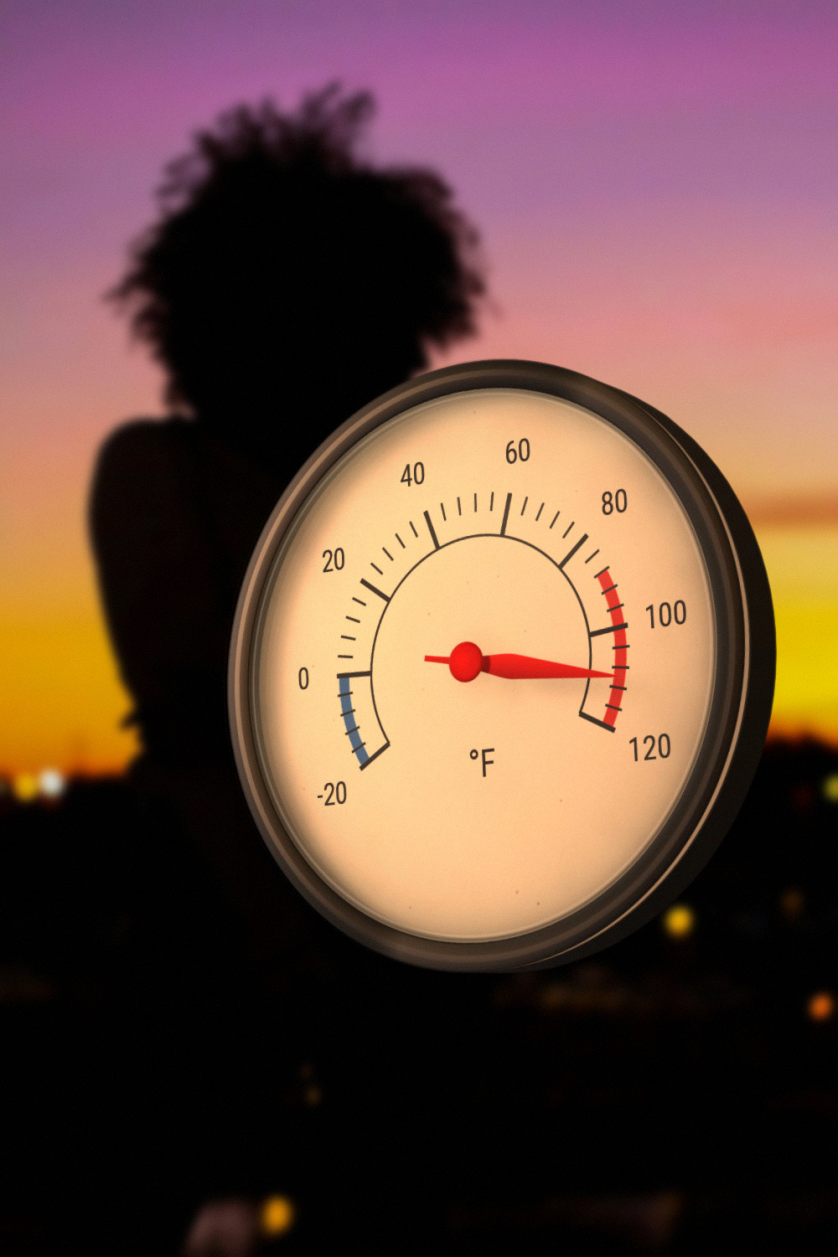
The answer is 110 °F
